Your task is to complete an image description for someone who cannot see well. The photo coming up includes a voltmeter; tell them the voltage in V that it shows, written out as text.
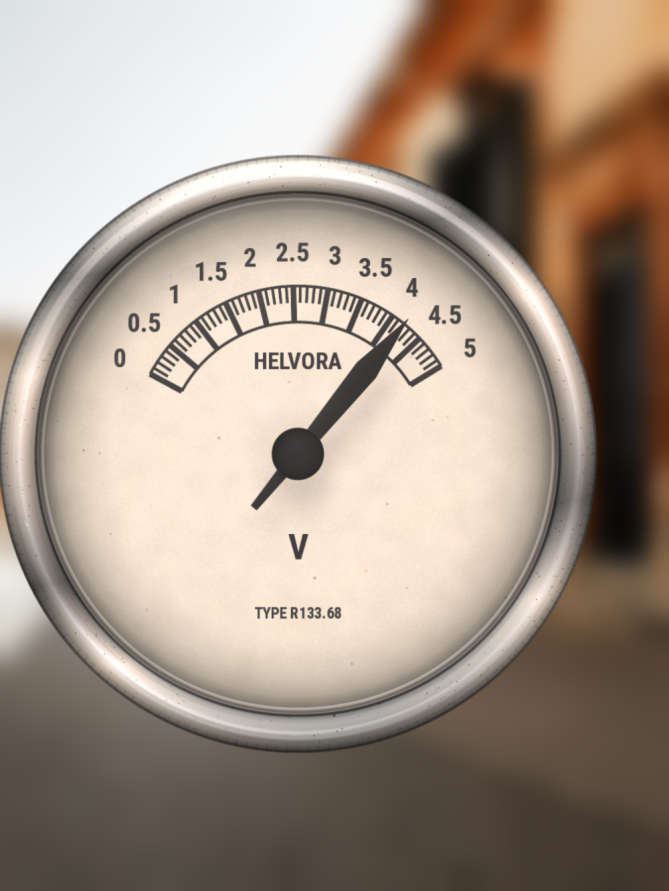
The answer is 4.2 V
